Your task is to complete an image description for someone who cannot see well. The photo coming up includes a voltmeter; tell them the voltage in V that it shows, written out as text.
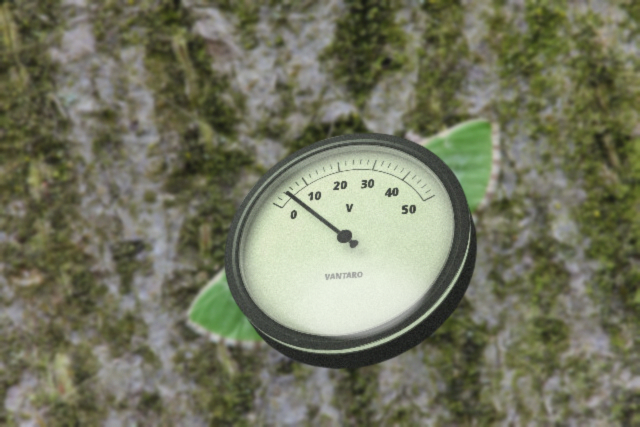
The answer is 4 V
